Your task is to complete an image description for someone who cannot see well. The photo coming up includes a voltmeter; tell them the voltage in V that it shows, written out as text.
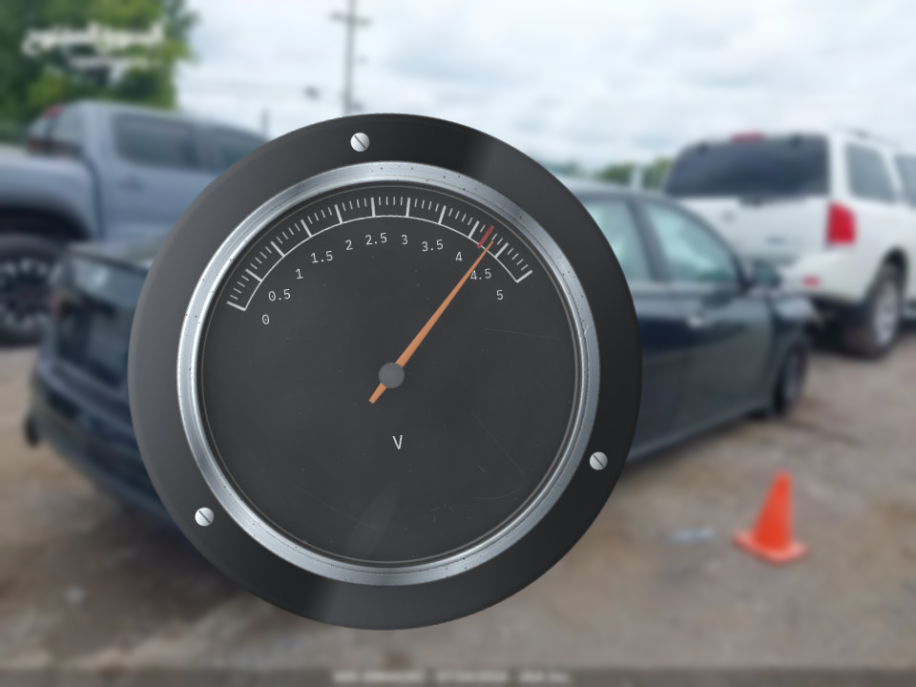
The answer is 4.3 V
